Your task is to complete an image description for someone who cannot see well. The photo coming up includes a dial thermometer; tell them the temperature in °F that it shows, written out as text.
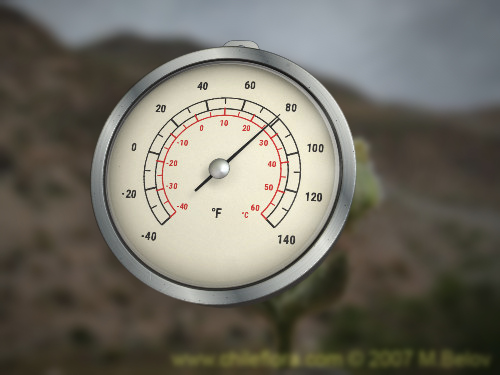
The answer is 80 °F
